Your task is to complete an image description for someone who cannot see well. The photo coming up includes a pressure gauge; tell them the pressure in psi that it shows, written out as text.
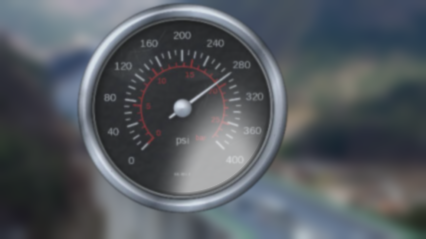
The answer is 280 psi
